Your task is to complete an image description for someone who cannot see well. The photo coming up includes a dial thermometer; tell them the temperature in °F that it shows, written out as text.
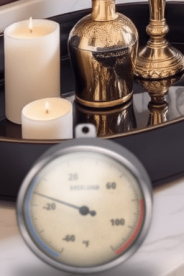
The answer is -10 °F
